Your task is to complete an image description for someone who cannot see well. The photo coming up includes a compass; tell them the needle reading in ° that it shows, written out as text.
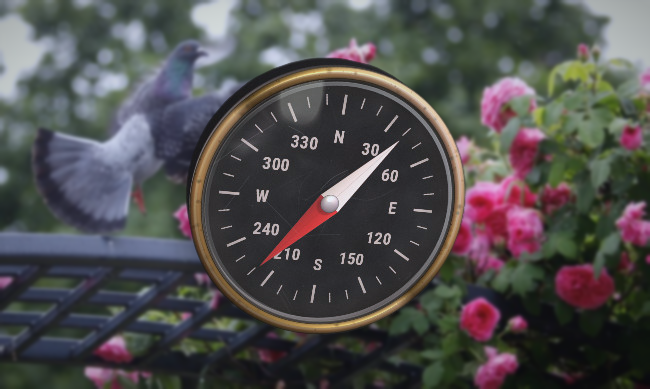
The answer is 220 °
